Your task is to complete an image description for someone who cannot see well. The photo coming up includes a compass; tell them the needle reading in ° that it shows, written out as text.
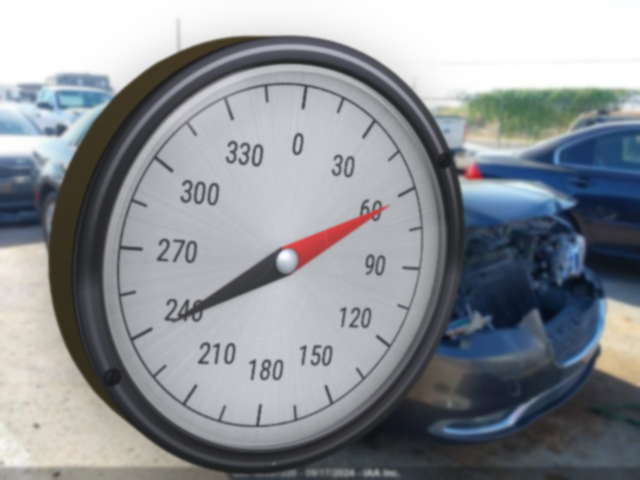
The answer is 60 °
